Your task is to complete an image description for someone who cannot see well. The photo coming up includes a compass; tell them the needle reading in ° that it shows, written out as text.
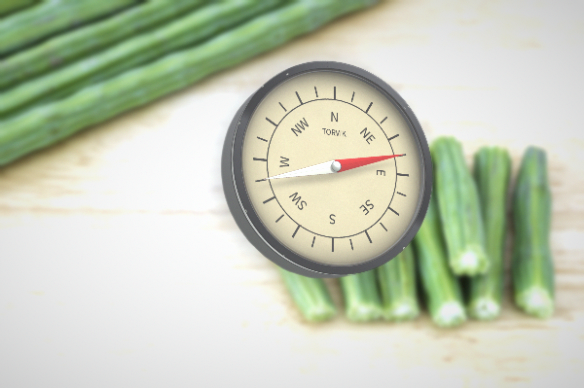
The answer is 75 °
